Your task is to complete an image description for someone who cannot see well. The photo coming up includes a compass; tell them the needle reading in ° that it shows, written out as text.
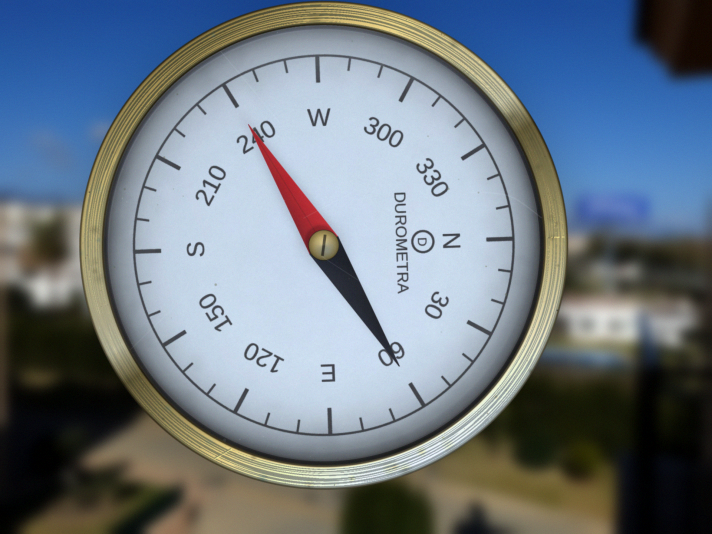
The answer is 240 °
